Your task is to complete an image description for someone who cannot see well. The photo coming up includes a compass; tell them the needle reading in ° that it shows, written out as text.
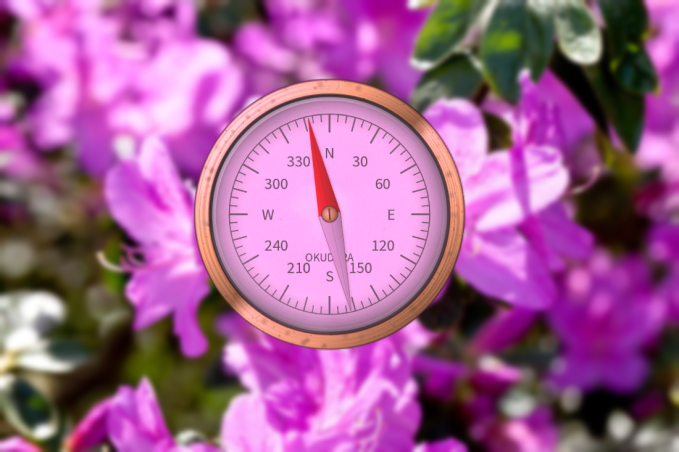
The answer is 347.5 °
